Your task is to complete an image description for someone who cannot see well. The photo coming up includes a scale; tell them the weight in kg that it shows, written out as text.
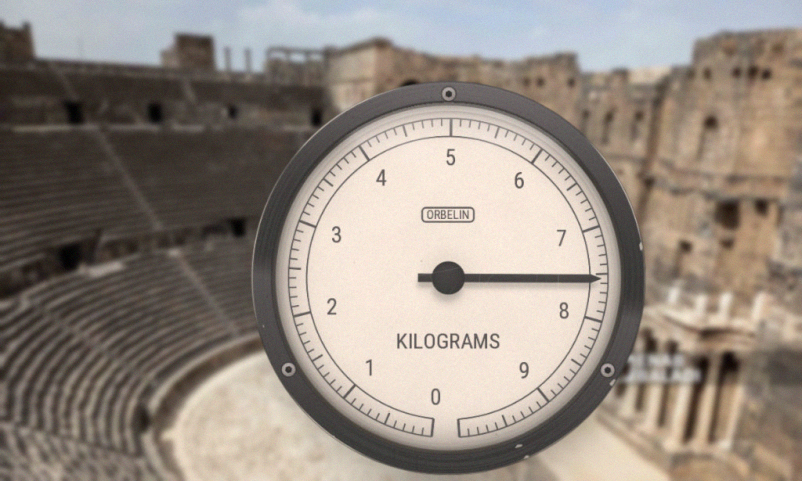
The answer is 7.55 kg
